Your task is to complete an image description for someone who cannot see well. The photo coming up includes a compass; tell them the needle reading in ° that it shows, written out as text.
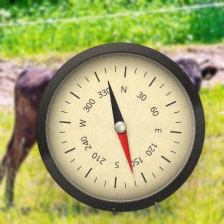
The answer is 160 °
